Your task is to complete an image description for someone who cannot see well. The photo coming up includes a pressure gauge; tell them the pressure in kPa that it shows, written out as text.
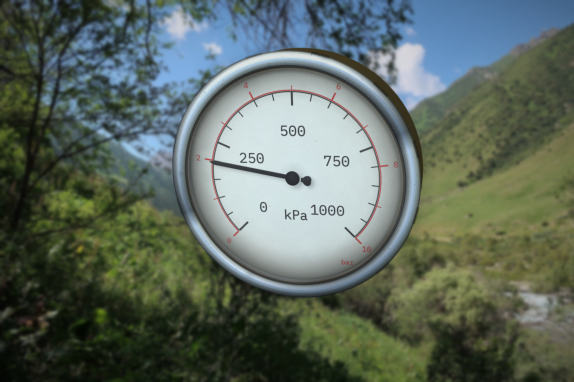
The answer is 200 kPa
